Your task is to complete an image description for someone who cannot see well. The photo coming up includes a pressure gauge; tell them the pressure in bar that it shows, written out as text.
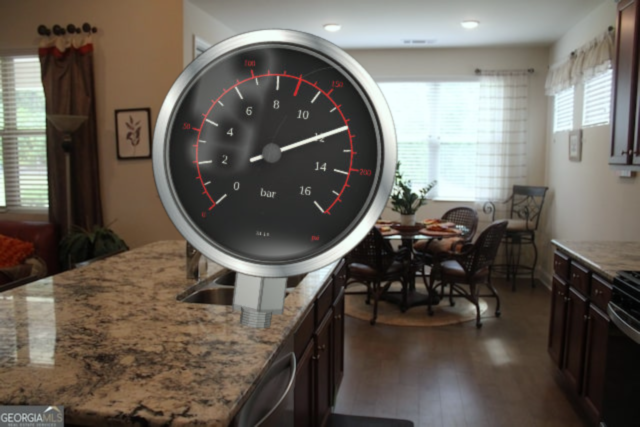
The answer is 12 bar
